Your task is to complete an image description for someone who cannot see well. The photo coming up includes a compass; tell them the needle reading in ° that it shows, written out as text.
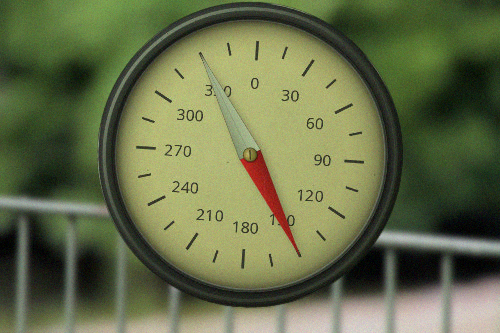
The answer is 150 °
